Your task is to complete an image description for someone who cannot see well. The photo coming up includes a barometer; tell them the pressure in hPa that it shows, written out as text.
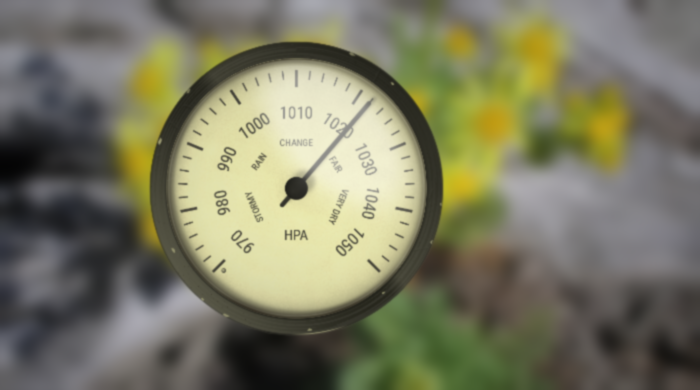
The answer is 1022 hPa
